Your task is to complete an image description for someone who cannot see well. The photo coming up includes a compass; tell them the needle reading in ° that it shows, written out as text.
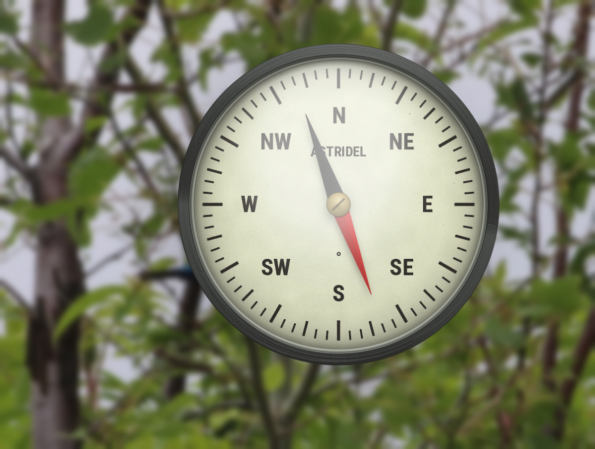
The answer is 160 °
